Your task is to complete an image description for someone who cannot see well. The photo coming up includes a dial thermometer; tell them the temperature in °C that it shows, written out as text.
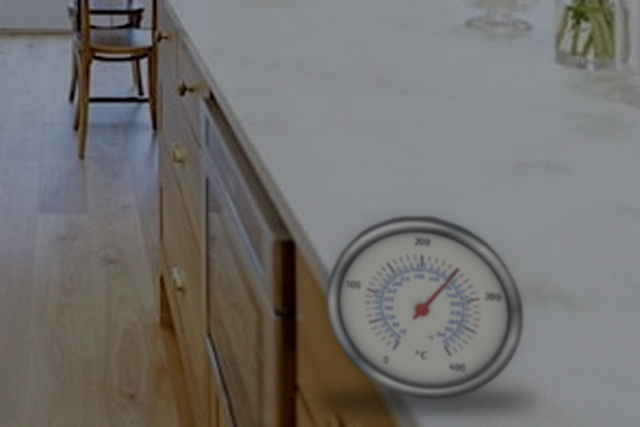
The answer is 250 °C
